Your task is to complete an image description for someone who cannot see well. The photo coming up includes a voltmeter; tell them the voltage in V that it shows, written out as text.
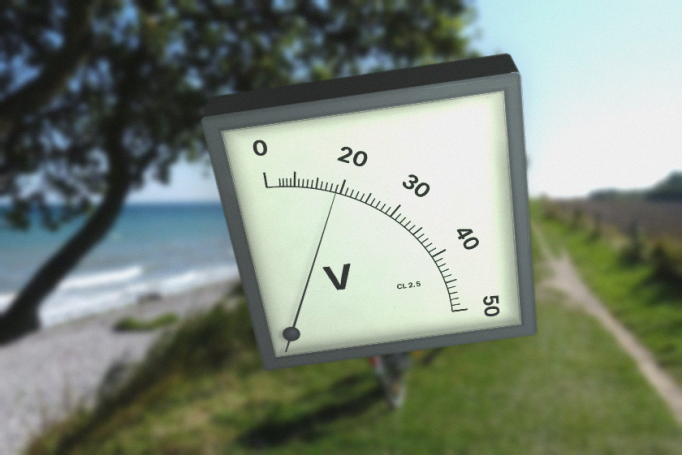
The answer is 19 V
